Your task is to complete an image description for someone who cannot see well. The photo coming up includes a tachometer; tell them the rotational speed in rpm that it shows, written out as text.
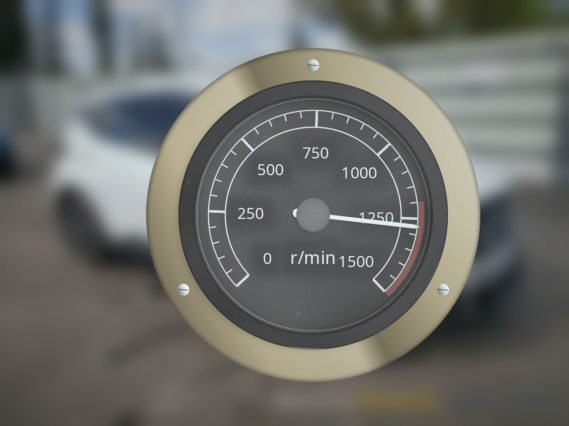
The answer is 1275 rpm
